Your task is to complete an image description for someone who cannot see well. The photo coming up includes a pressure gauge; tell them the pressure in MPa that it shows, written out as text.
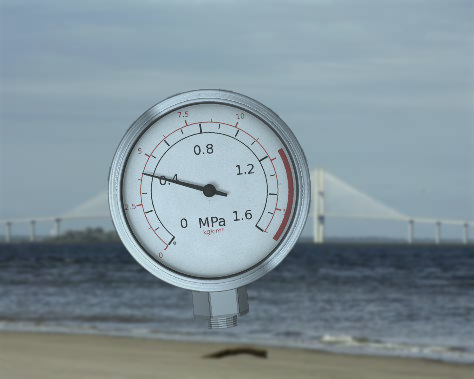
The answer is 0.4 MPa
